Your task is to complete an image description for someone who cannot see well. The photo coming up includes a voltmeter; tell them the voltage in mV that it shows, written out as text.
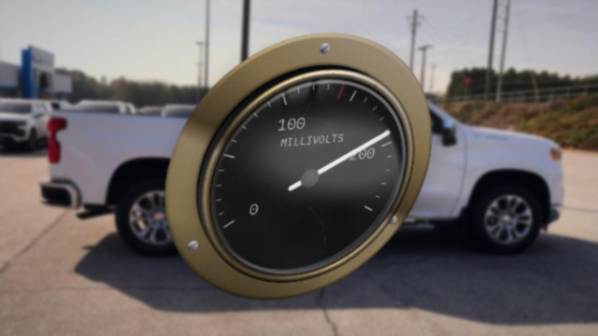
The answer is 190 mV
